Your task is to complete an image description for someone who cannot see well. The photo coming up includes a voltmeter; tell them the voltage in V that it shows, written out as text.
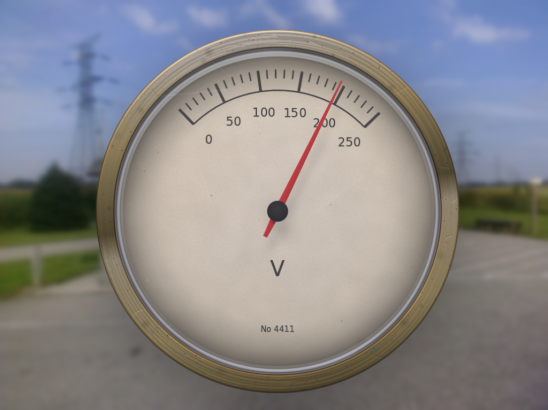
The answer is 195 V
